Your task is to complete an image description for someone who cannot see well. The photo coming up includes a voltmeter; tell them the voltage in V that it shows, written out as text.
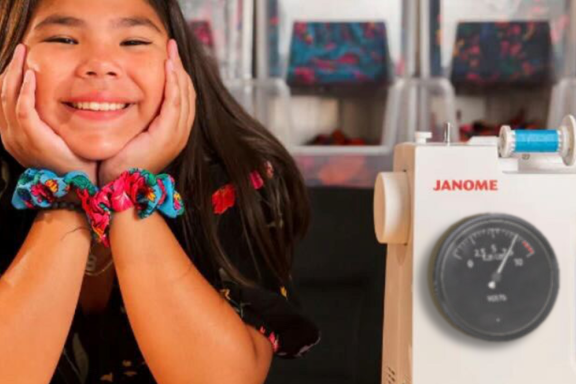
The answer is 7.5 V
